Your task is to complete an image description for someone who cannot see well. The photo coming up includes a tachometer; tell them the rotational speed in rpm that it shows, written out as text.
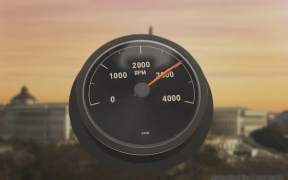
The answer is 3000 rpm
